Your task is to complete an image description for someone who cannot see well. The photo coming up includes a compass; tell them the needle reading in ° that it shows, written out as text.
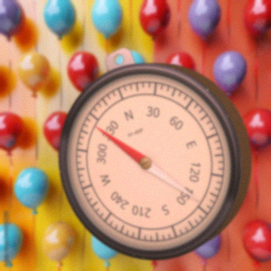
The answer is 325 °
